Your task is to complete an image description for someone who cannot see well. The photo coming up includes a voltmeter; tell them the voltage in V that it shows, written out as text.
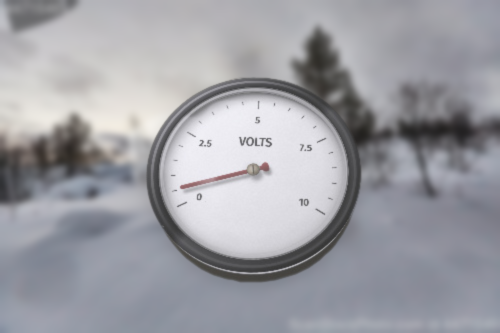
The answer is 0.5 V
